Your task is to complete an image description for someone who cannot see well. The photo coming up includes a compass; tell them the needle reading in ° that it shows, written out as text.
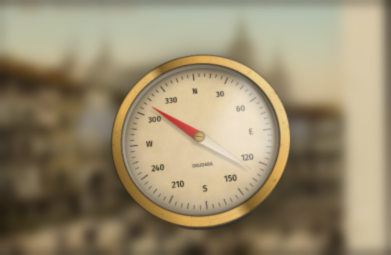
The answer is 310 °
